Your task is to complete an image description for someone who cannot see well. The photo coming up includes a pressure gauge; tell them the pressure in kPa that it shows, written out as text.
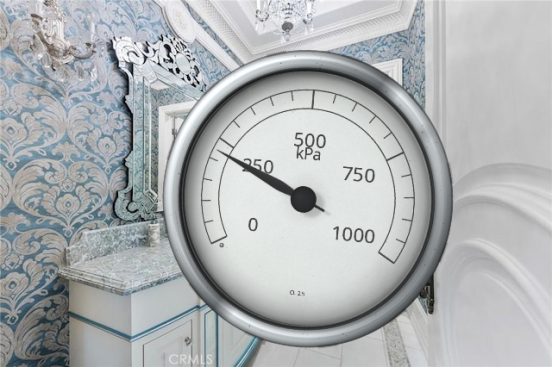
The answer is 225 kPa
